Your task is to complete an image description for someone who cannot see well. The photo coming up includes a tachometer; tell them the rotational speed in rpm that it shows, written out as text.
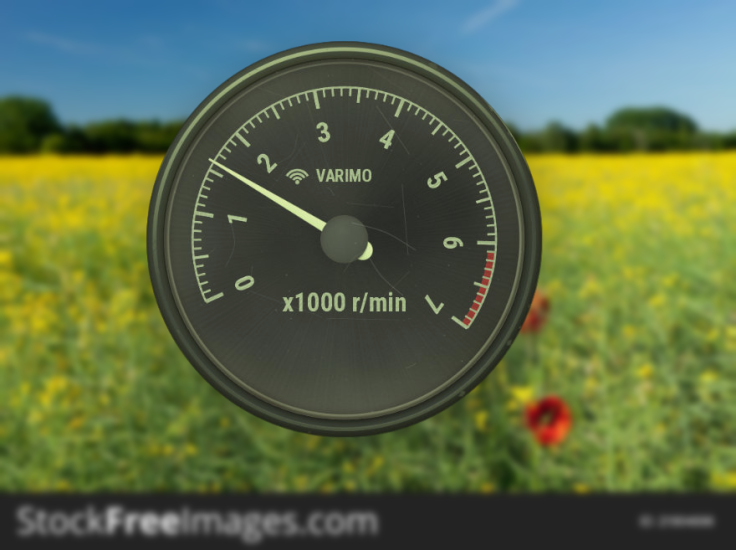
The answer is 1600 rpm
